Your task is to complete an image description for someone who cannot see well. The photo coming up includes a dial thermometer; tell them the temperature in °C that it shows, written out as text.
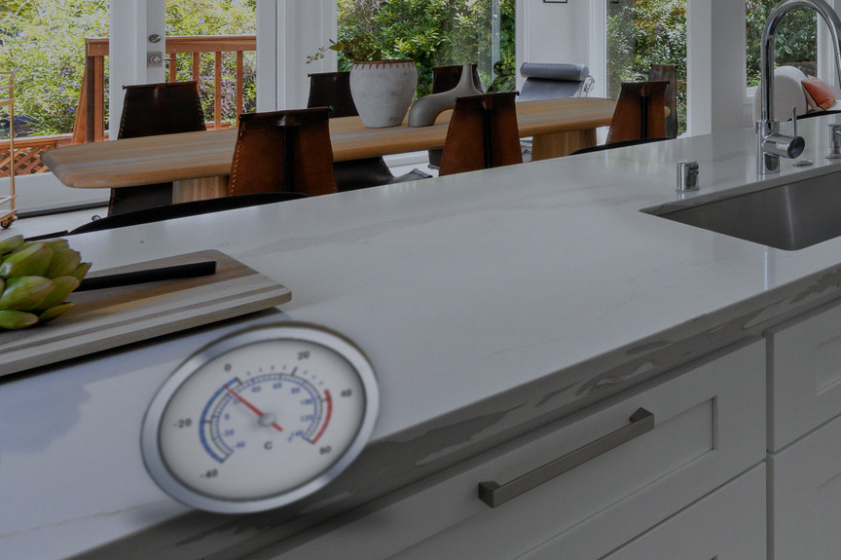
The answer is -4 °C
